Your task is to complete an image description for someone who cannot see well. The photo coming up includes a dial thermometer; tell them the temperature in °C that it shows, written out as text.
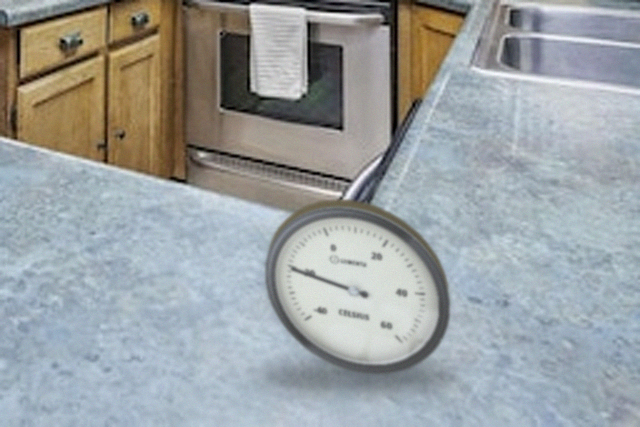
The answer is -20 °C
